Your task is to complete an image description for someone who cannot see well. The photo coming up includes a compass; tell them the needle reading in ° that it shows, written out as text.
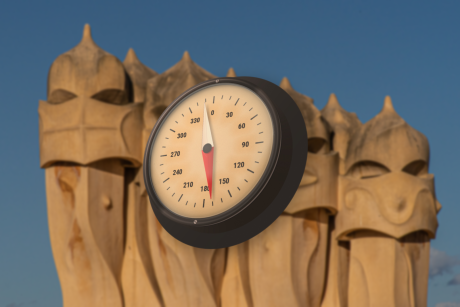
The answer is 170 °
